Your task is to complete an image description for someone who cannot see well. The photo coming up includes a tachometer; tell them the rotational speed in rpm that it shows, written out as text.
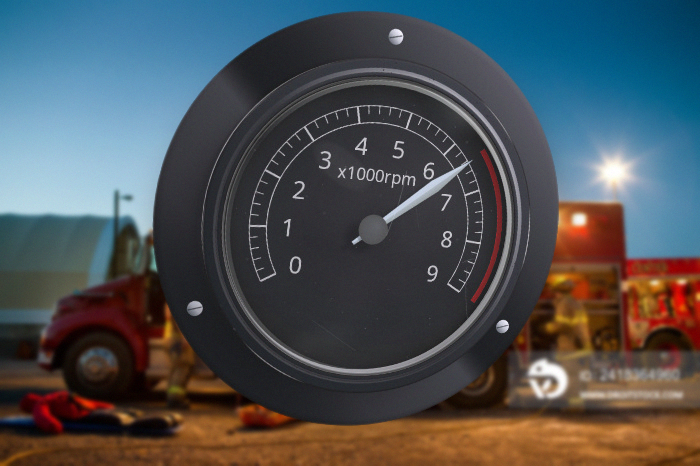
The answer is 6400 rpm
